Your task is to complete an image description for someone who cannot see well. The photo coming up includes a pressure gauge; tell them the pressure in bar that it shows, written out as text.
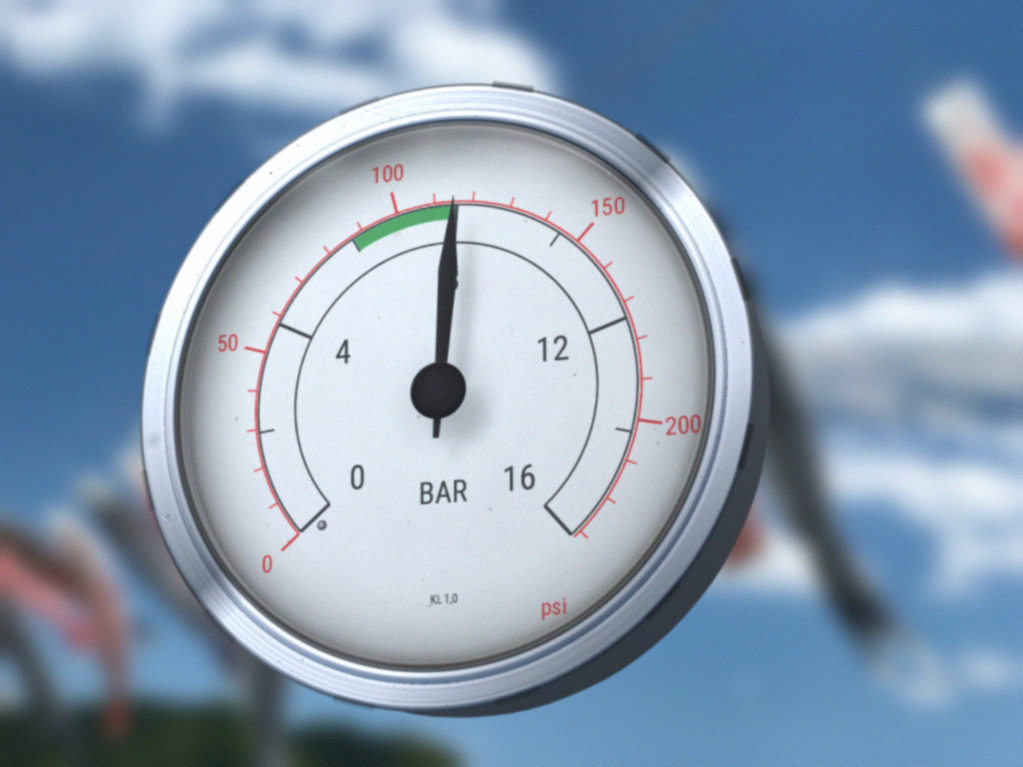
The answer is 8 bar
